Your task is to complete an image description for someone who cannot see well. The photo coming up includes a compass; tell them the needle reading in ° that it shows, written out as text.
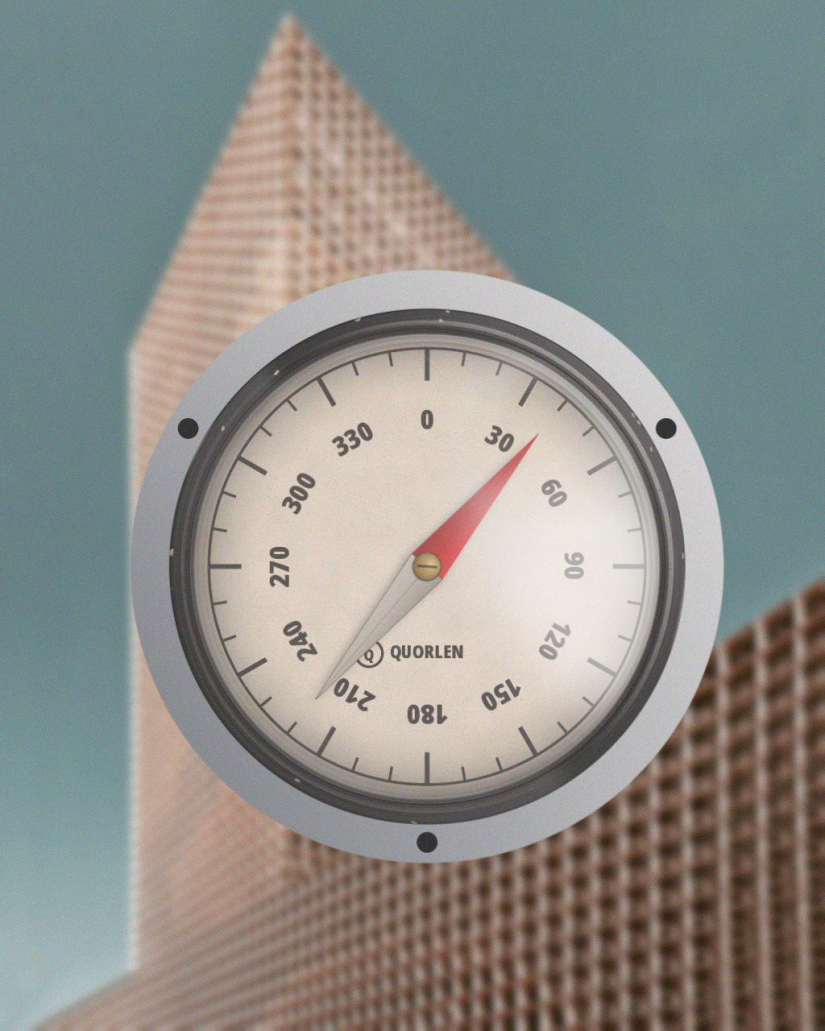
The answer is 40 °
